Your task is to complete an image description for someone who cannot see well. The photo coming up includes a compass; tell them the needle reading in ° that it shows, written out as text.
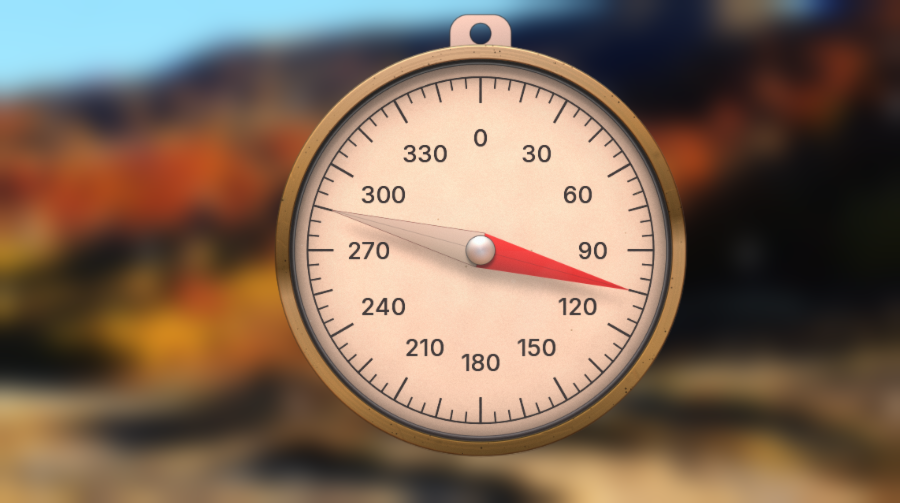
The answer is 105 °
